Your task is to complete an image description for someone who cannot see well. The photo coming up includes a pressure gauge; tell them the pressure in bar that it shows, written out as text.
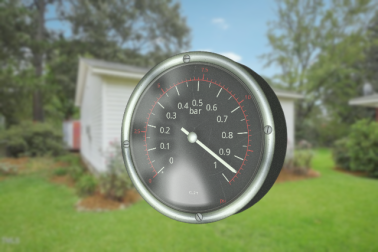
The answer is 0.95 bar
